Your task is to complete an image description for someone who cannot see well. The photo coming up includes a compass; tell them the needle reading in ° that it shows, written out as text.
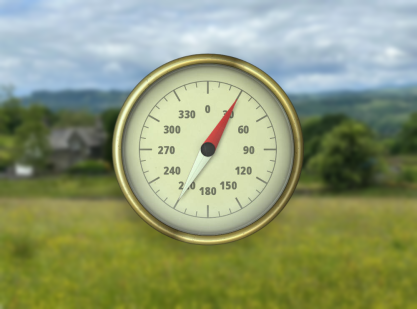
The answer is 30 °
